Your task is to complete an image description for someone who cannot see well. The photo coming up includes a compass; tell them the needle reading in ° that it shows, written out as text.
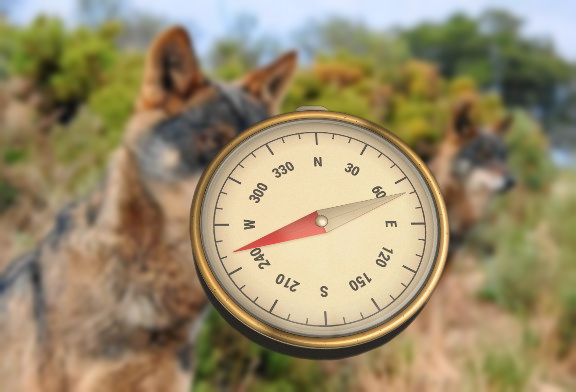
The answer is 250 °
